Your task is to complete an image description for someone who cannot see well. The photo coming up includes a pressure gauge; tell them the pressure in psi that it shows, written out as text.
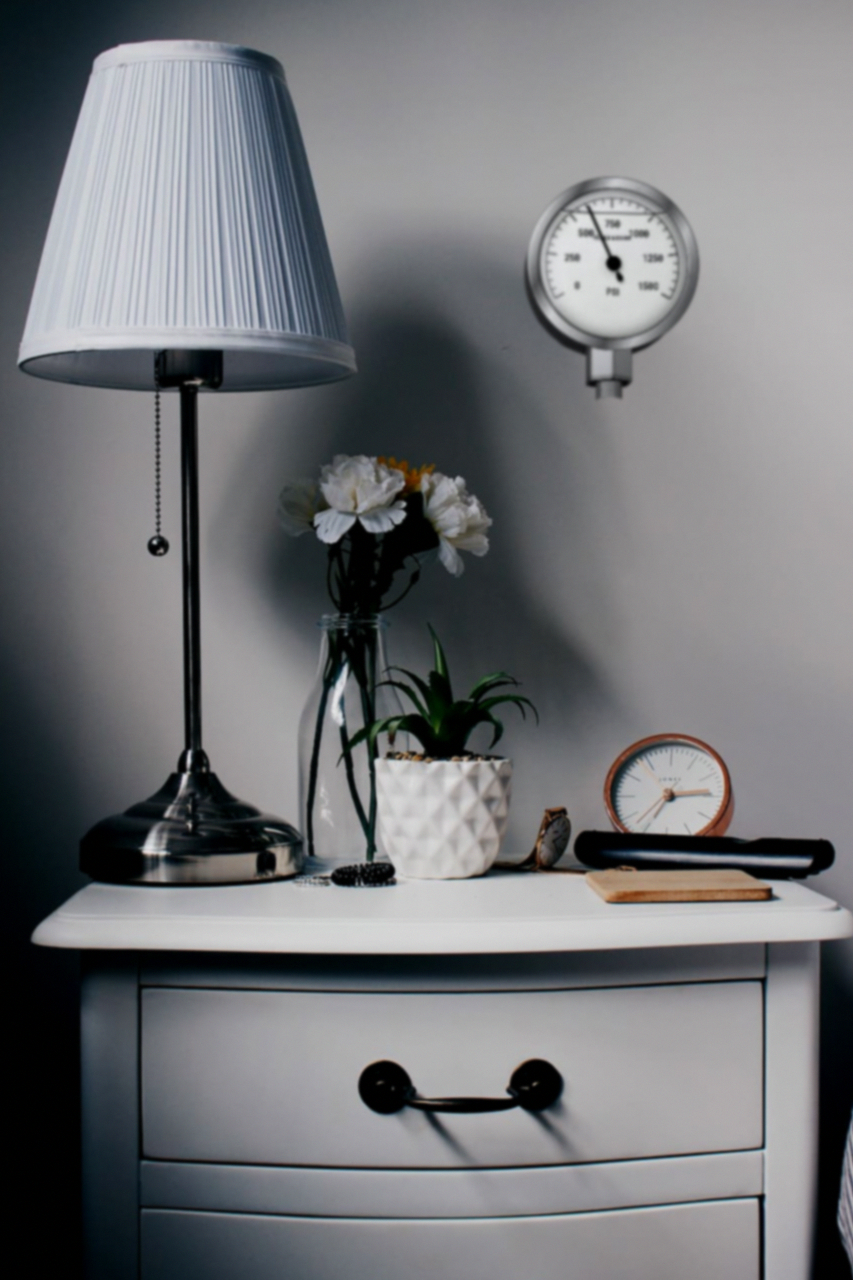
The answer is 600 psi
